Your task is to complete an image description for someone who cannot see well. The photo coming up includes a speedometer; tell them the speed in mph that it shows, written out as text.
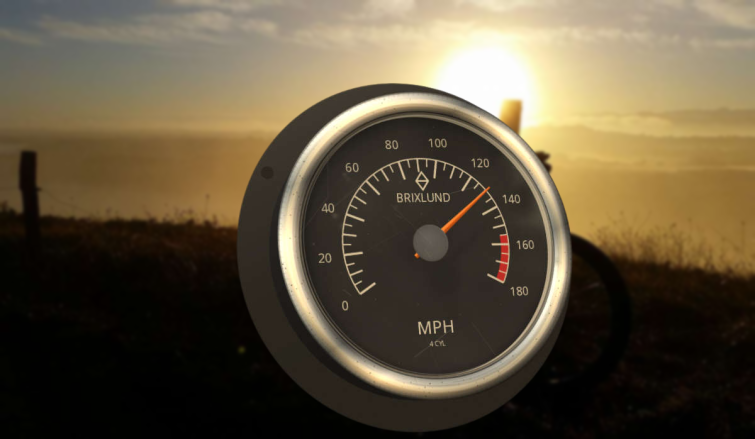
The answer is 130 mph
